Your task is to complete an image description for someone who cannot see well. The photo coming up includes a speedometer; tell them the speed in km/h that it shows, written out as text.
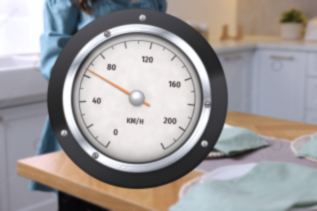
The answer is 65 km/h
